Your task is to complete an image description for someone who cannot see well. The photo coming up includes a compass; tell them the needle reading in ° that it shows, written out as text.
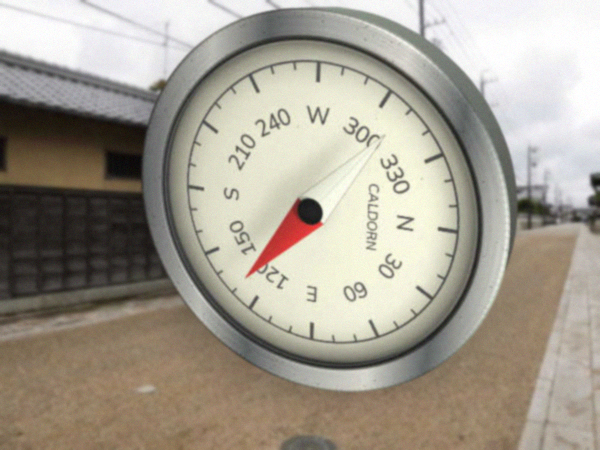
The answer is 130 °
